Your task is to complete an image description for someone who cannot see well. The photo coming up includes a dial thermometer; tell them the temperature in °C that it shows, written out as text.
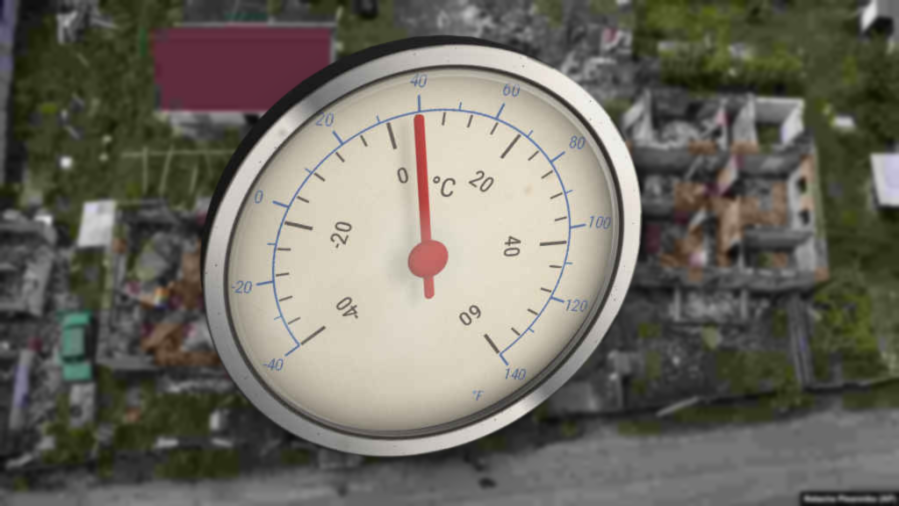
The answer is 4 °C
